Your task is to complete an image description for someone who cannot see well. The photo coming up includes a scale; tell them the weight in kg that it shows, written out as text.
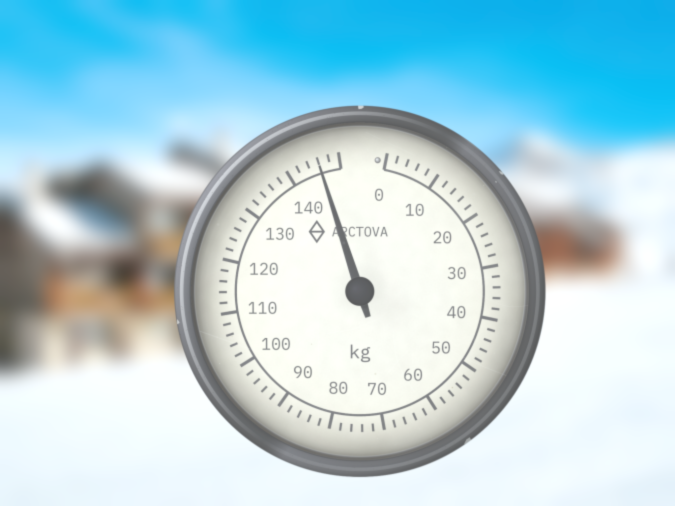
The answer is 146 kg
